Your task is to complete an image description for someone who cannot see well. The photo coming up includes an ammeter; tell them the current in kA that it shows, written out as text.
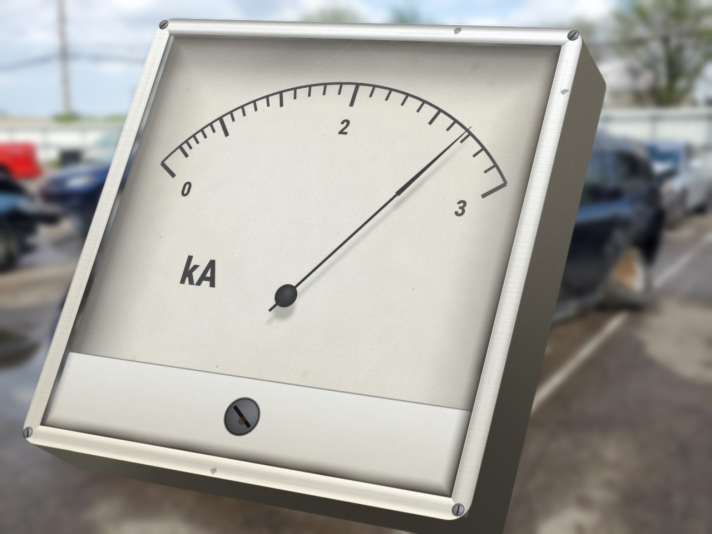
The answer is 2.7 kA
